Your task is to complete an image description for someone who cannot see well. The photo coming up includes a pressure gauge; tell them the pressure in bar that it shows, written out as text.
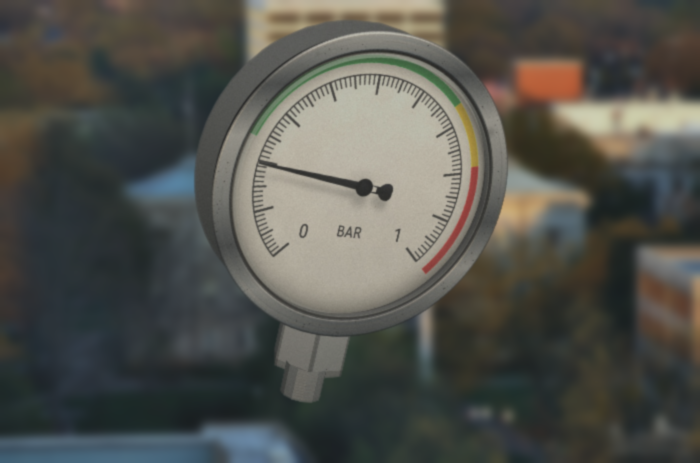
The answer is 0.2 bar
